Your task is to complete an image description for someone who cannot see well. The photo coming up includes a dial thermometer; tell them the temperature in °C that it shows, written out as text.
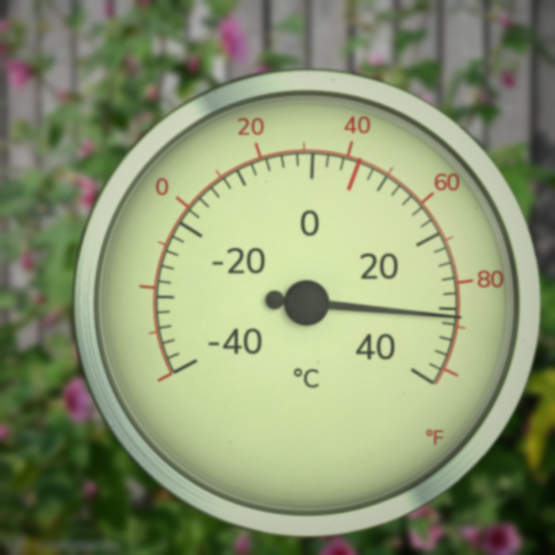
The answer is 31 °C
